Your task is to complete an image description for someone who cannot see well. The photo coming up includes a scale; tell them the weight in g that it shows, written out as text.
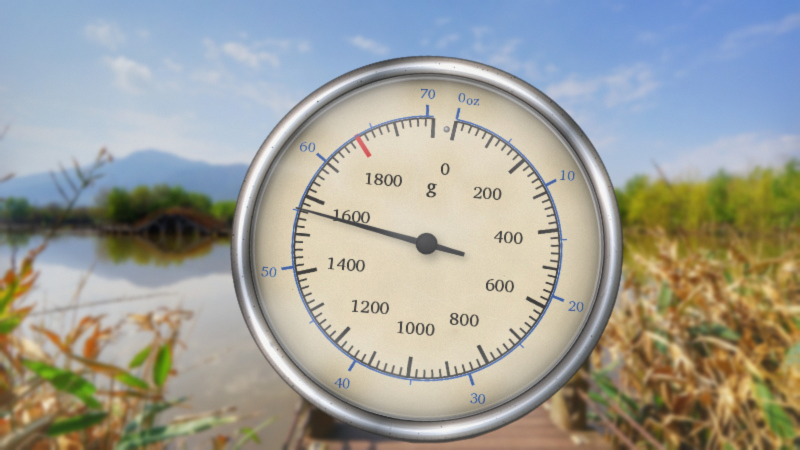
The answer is 1560 g
